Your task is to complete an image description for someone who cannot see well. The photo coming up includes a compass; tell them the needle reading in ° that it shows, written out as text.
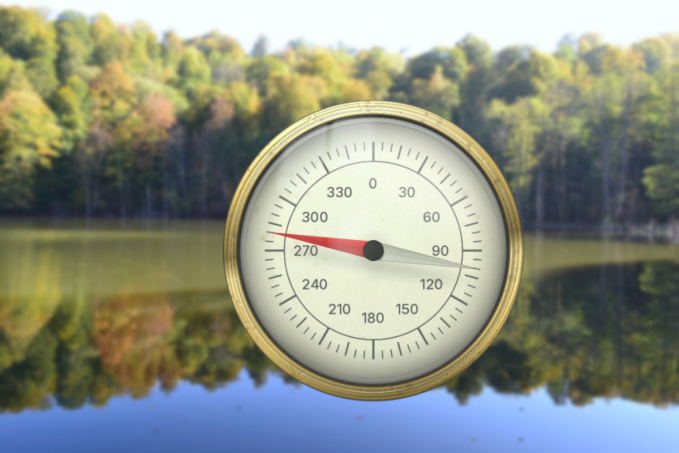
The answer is 280 °
